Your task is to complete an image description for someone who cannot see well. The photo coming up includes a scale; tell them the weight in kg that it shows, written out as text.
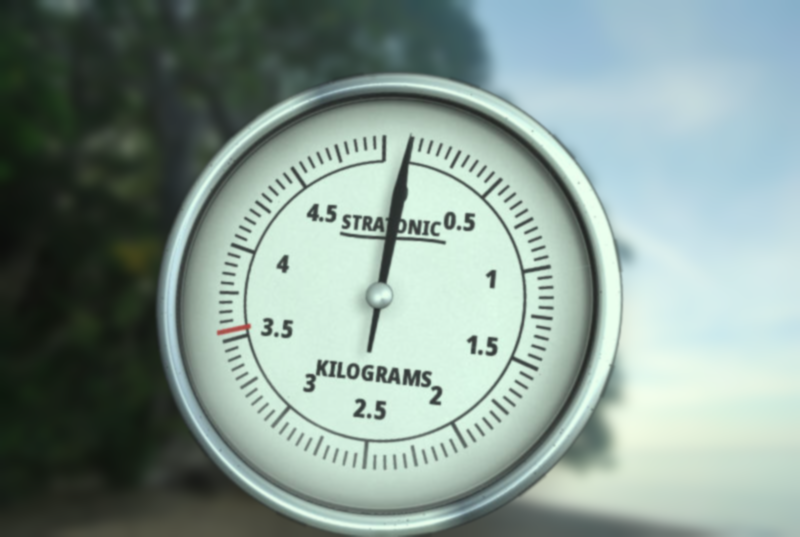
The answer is 0 kg
